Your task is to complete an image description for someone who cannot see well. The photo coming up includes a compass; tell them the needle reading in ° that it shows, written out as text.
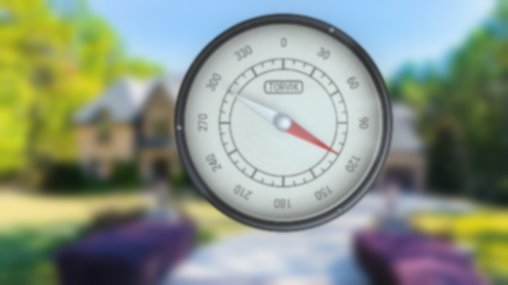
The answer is 120 °
